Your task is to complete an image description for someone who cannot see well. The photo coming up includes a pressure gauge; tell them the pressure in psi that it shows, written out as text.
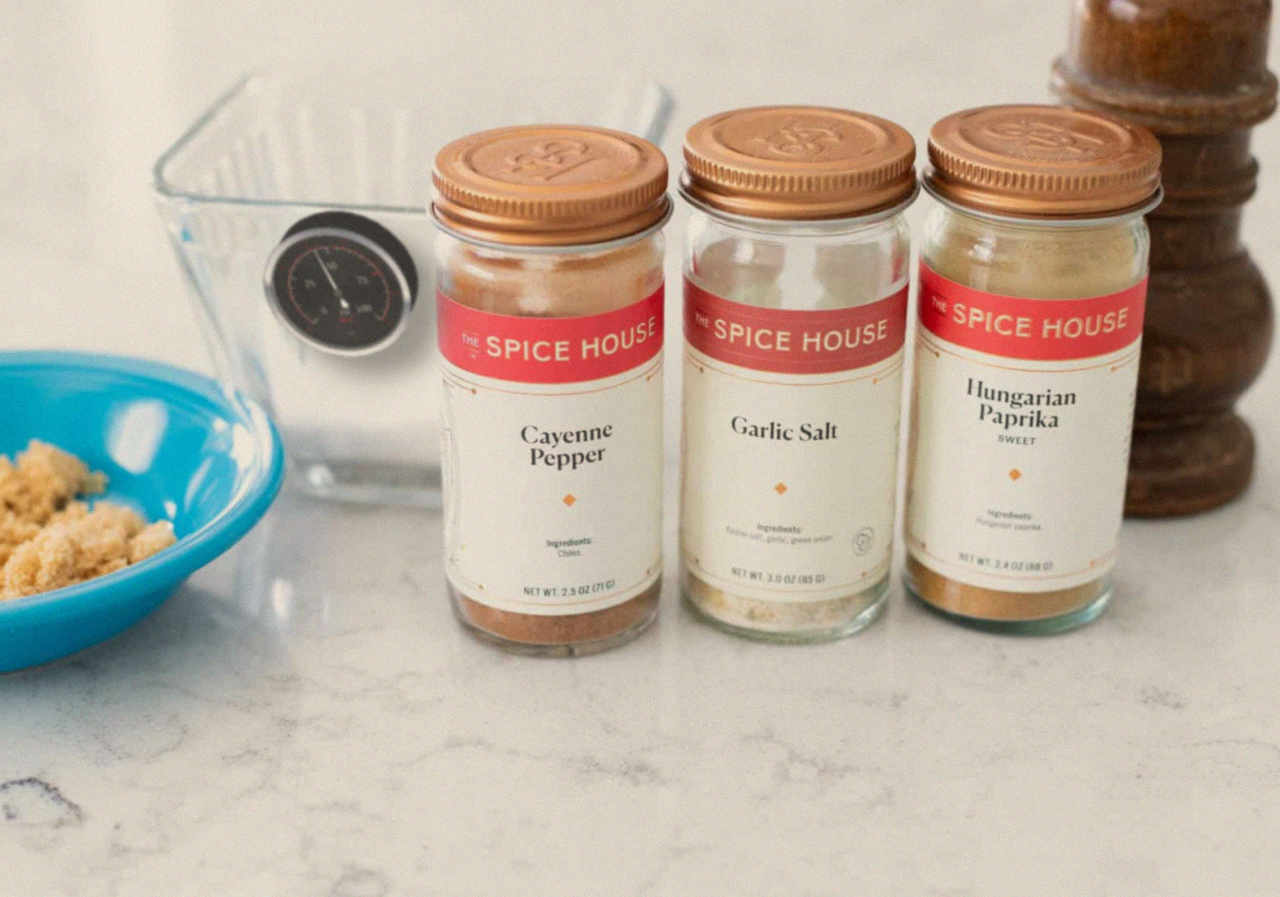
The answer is 45 psi
